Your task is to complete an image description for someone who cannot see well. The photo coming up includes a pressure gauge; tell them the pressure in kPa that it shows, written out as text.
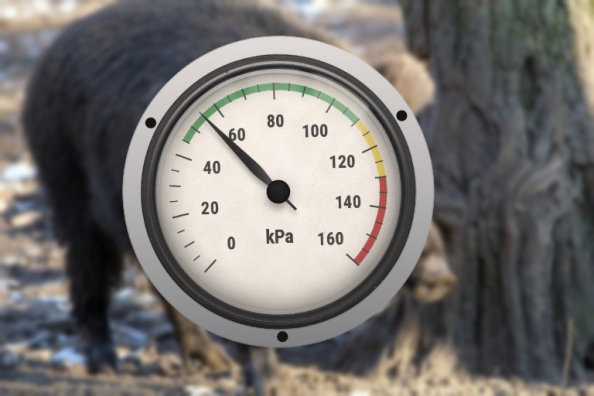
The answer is 55 kPa
